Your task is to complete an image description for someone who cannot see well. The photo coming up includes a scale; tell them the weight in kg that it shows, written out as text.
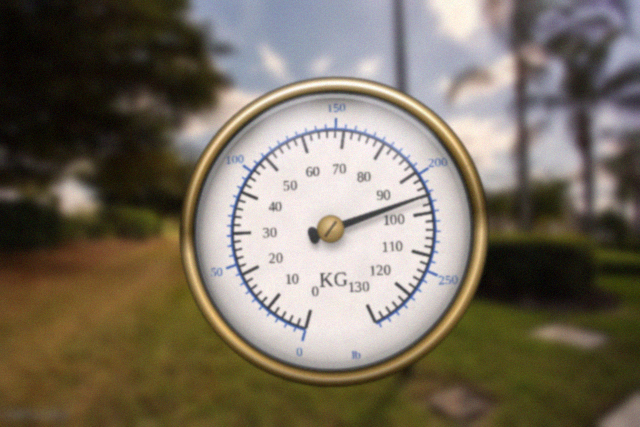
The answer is 96 kg
